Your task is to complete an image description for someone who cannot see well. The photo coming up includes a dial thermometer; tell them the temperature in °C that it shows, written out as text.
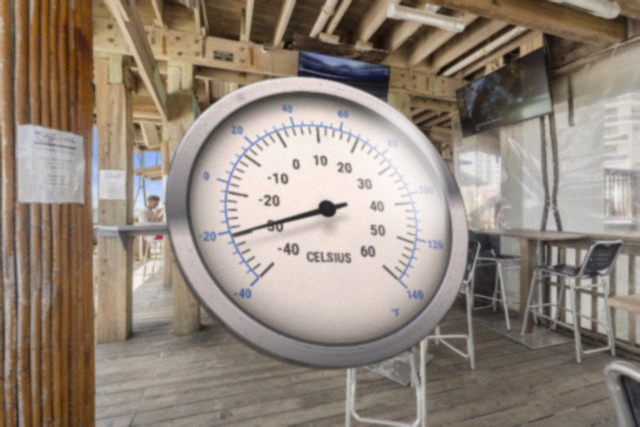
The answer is -30 °C
